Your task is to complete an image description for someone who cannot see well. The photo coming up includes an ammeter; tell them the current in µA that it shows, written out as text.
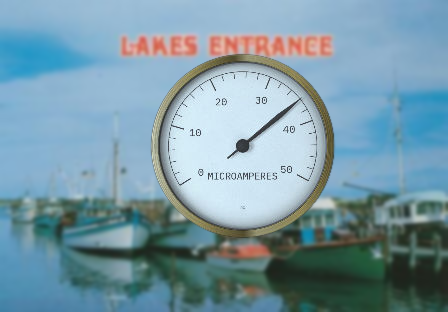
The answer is 36 µA
